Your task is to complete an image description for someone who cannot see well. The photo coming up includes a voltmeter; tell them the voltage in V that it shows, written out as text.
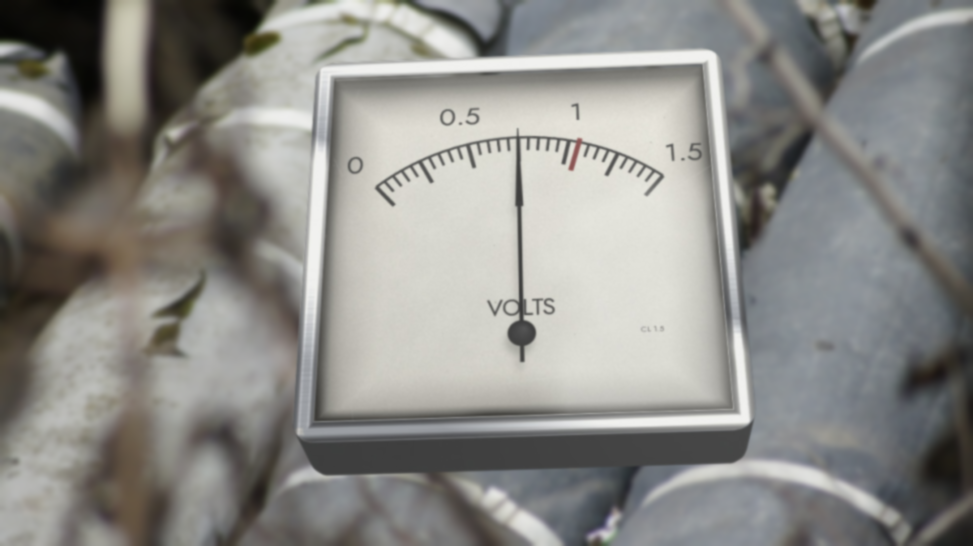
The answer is 0.75 V
